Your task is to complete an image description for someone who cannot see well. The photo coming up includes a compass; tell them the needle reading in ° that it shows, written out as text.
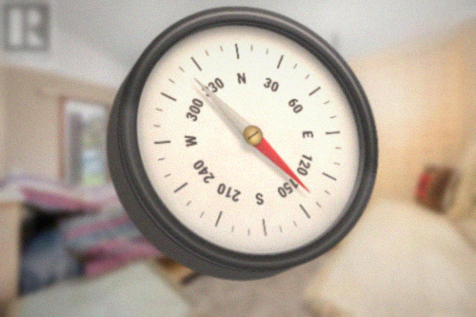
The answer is 140 °
